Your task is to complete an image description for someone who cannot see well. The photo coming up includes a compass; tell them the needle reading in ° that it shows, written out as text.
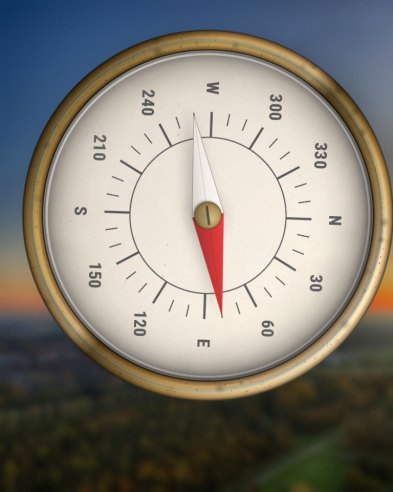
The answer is 80 °
